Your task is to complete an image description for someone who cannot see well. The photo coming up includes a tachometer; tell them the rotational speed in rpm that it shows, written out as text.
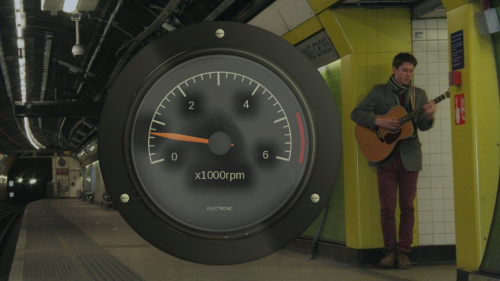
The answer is 700 rpm
